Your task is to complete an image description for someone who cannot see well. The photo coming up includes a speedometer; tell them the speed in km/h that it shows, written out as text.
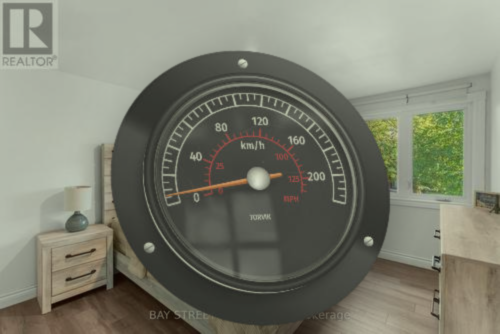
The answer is 5 km/h
